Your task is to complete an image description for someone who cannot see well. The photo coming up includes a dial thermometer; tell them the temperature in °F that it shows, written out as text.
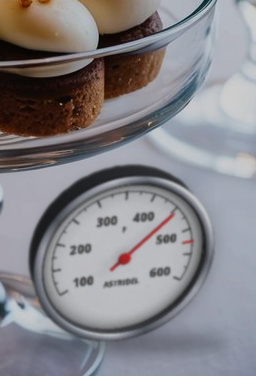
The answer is 450 °F
